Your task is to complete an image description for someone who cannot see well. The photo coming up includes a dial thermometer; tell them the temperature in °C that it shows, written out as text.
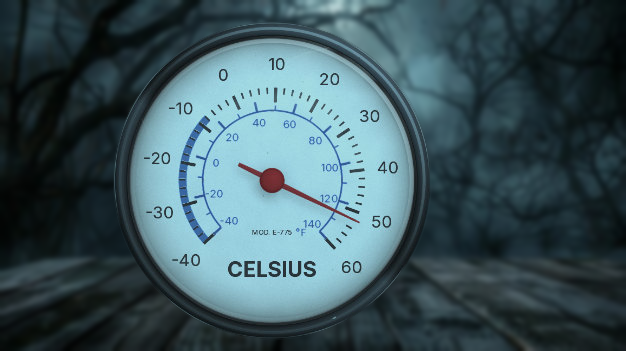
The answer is 52 °C
